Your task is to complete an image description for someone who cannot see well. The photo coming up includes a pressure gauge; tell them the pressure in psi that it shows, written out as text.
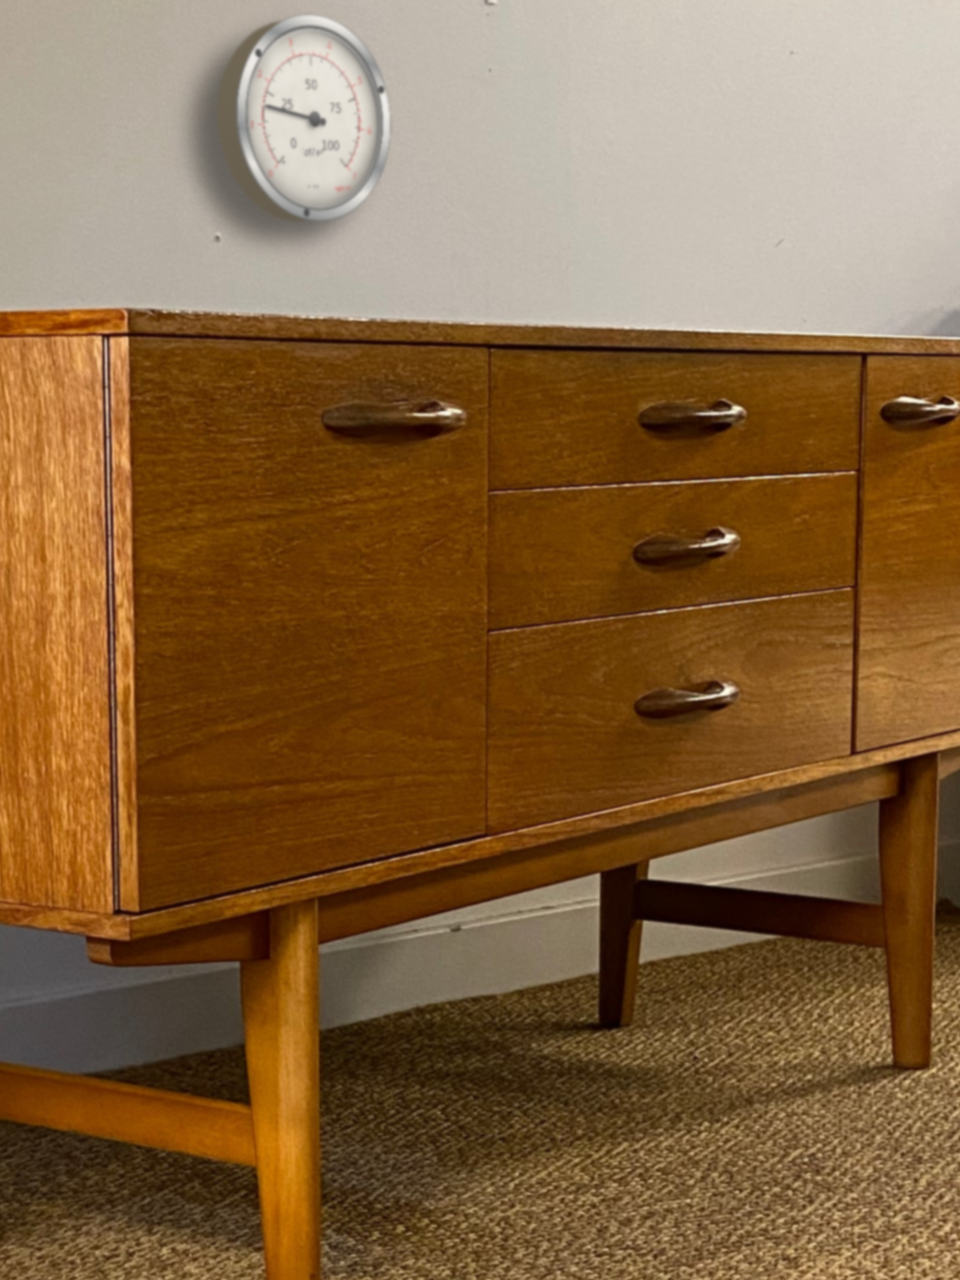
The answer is 20 psi
